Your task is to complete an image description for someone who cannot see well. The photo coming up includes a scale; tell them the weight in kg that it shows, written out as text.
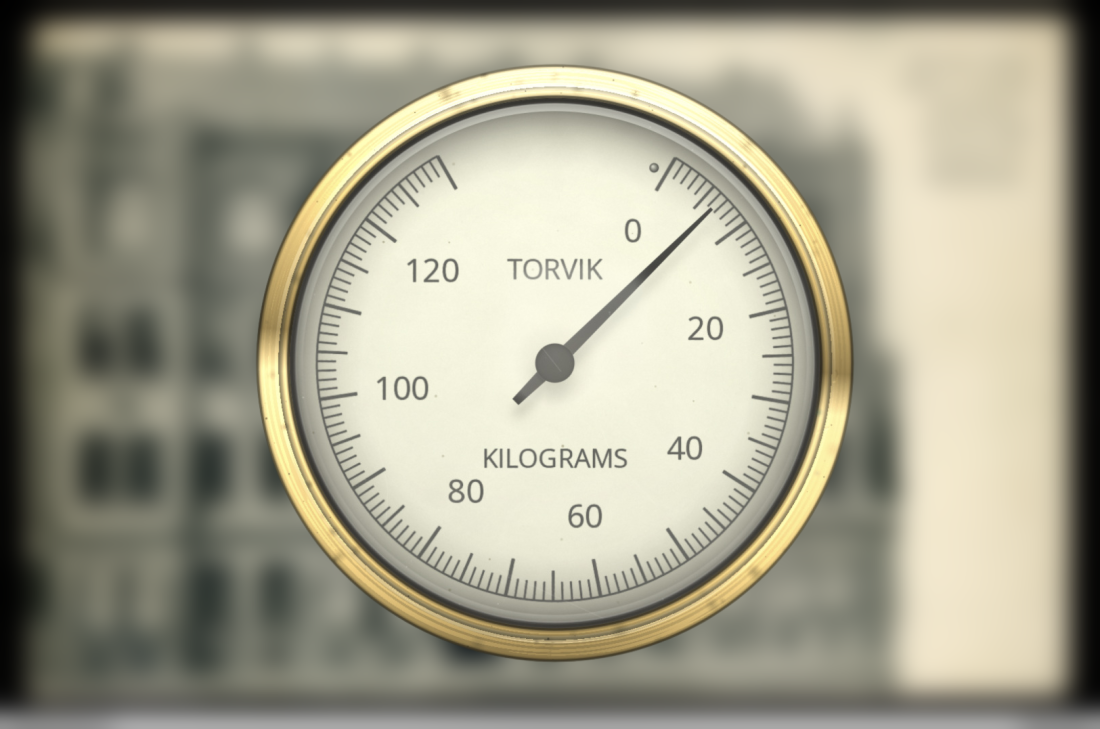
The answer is 6.5 kg
